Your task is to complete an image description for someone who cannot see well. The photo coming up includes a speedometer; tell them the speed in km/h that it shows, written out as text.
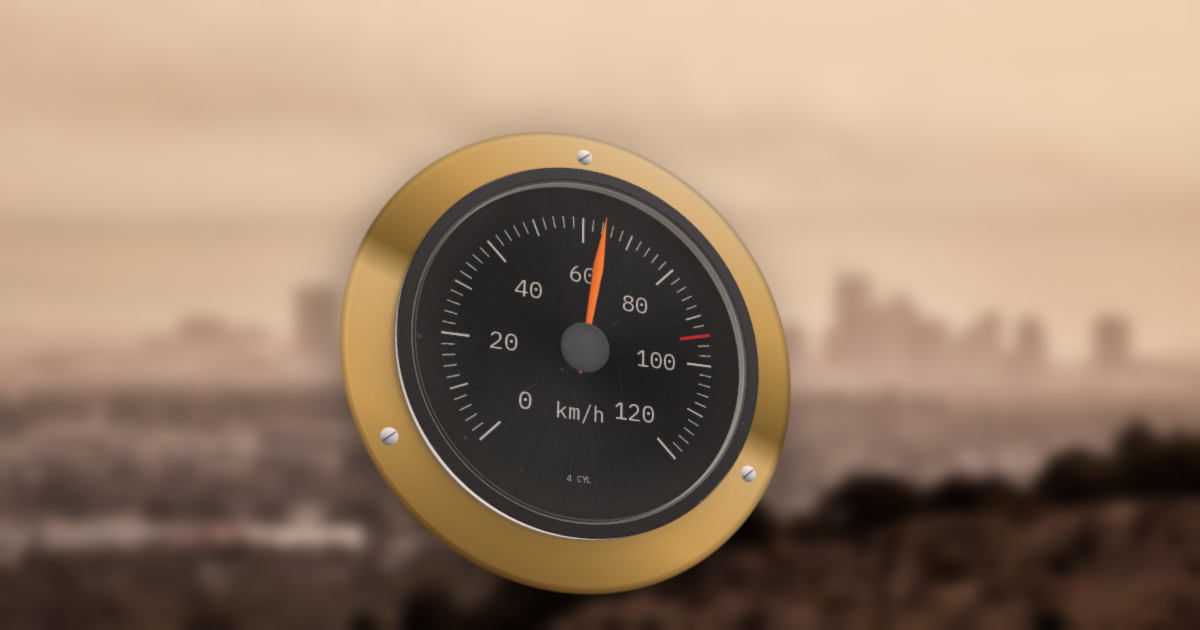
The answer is 64 km/h
